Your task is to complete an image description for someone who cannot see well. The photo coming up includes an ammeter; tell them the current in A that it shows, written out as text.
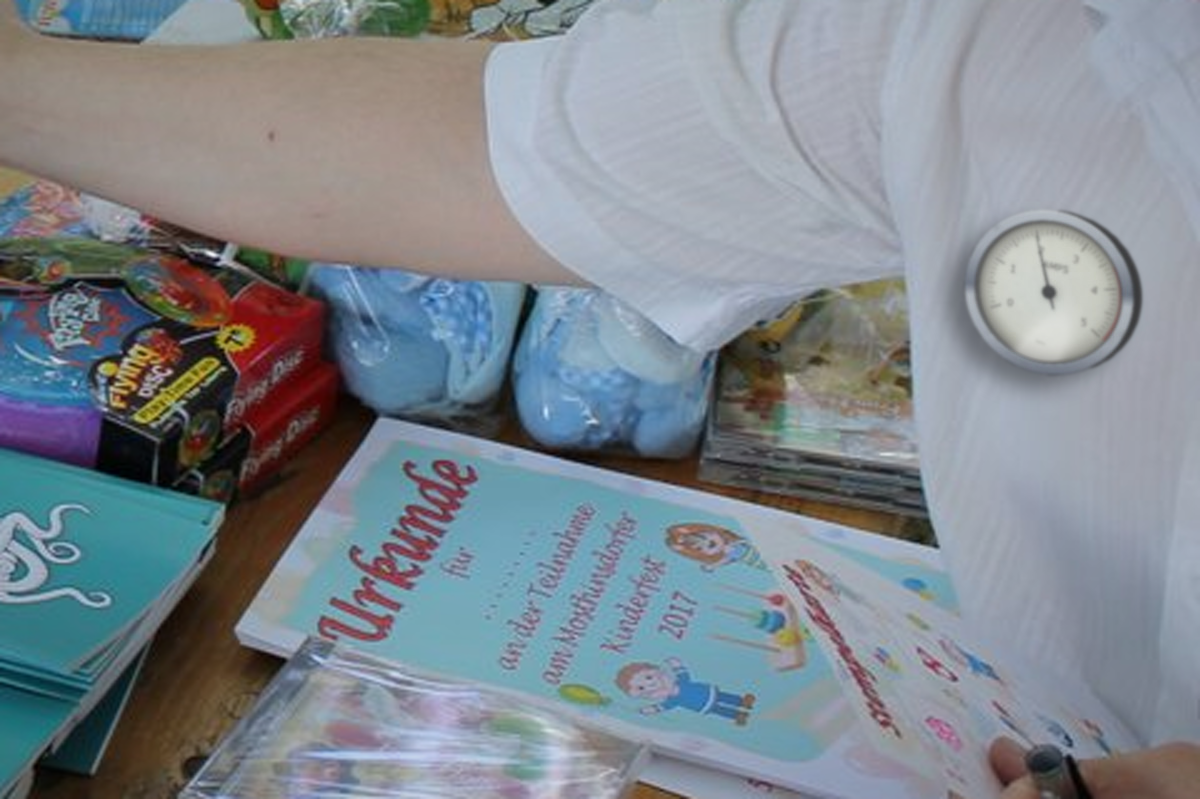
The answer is 2 A
